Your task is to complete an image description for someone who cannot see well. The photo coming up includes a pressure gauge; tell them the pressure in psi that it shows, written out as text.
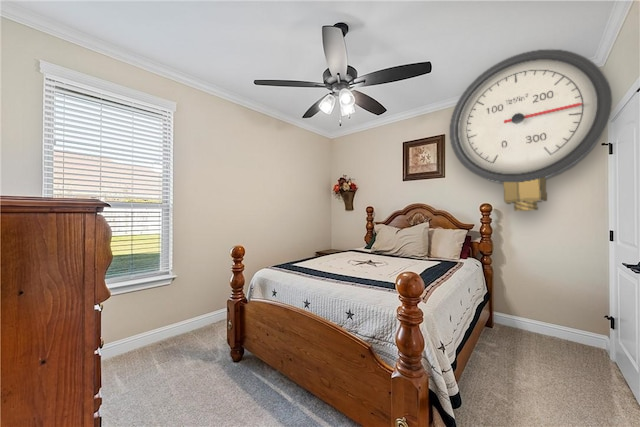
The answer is 240 psi
